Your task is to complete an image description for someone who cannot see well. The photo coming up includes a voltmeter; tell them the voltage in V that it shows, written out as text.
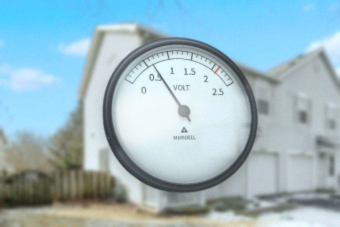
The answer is 0.6 V
